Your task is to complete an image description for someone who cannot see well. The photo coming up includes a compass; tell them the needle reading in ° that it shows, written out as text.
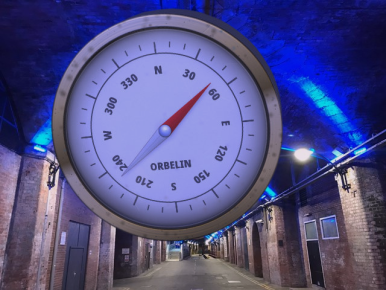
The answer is 50 °
